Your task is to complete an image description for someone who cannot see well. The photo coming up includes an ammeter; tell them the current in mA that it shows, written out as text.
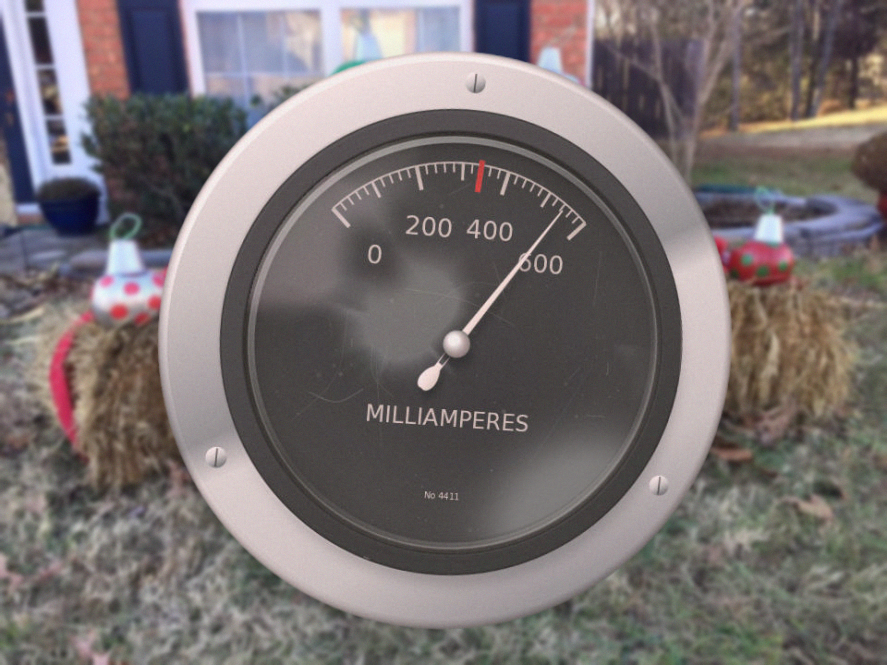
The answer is 540 mA
